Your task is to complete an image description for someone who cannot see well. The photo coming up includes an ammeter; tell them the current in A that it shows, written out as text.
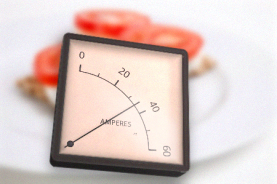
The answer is 35 A
